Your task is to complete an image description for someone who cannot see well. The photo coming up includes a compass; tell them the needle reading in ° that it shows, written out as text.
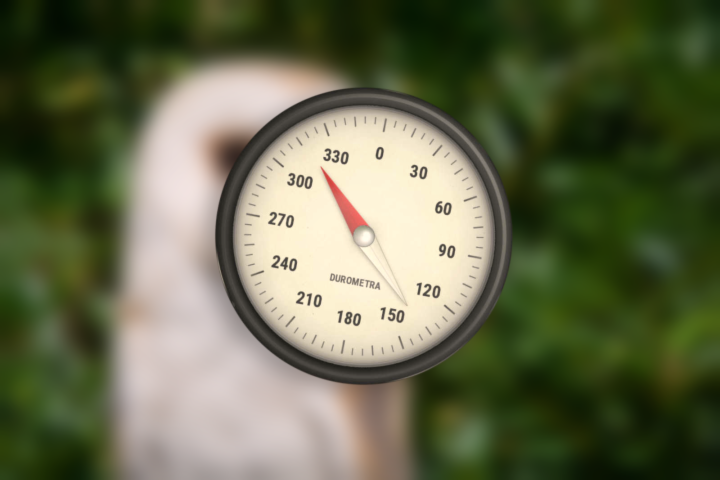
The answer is 317.5 °
